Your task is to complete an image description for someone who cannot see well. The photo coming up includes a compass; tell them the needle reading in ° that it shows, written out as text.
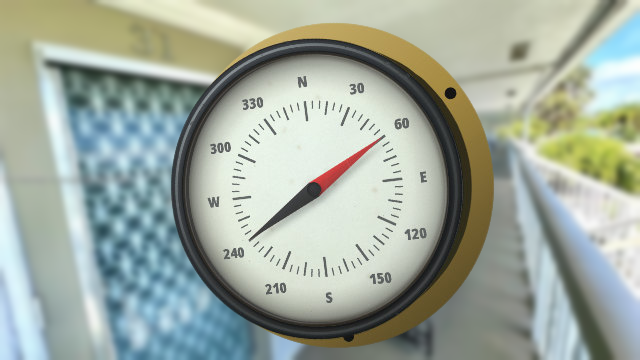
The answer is 60 °
